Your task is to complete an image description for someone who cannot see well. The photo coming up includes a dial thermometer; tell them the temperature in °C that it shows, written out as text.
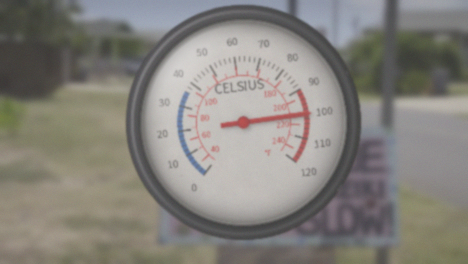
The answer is 100 °C
